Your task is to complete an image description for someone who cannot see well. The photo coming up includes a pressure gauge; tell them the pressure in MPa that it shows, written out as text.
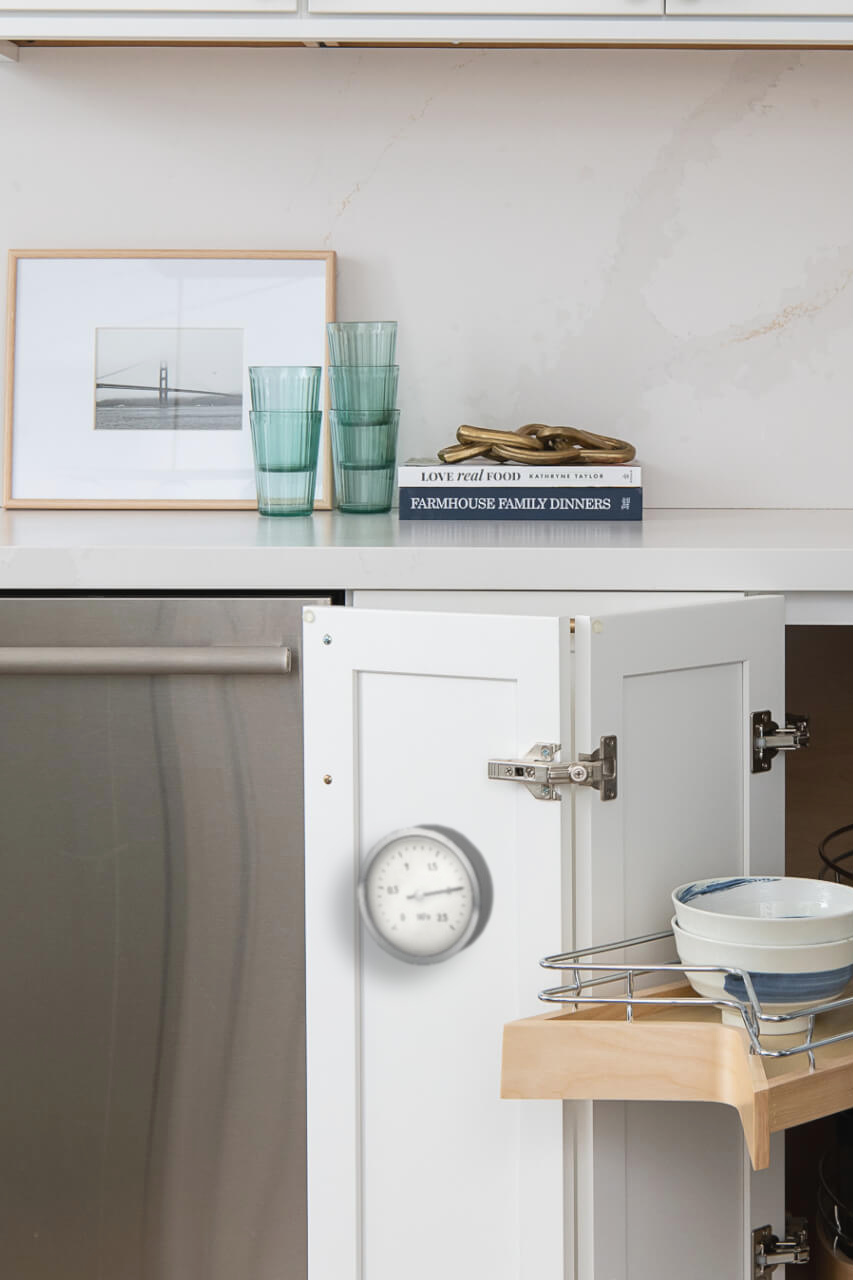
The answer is 2 MPa
